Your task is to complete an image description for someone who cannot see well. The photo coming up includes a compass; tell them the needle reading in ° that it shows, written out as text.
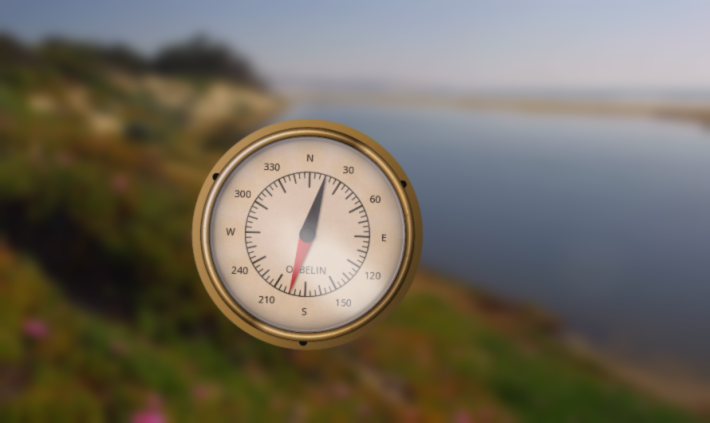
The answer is 195 °
